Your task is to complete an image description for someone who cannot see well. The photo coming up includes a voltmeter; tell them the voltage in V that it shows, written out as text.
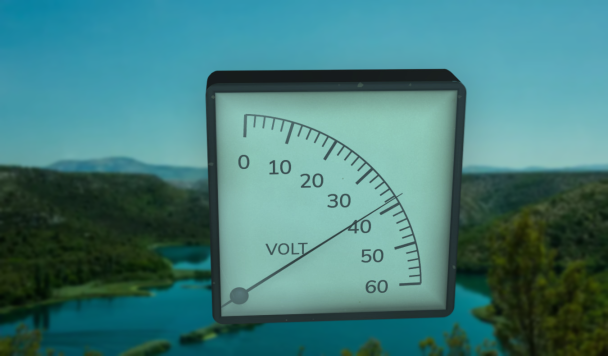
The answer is 38 V
